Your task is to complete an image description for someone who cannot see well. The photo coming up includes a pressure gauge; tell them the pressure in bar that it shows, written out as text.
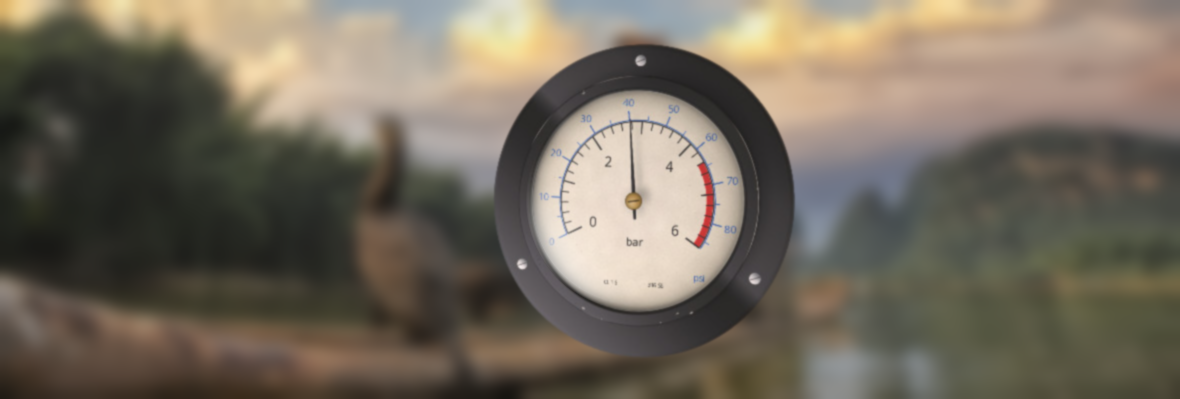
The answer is 2.8 bar
